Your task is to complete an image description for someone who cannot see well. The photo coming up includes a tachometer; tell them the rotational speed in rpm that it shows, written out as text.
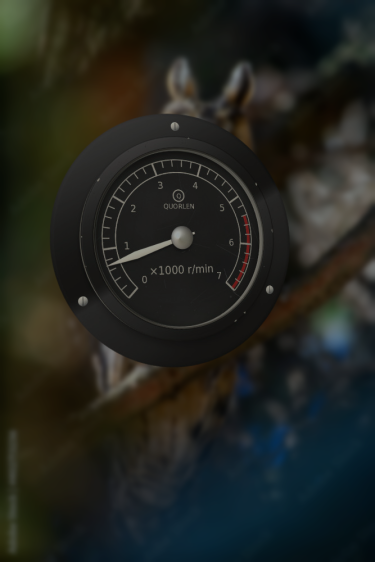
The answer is 700 rpm
